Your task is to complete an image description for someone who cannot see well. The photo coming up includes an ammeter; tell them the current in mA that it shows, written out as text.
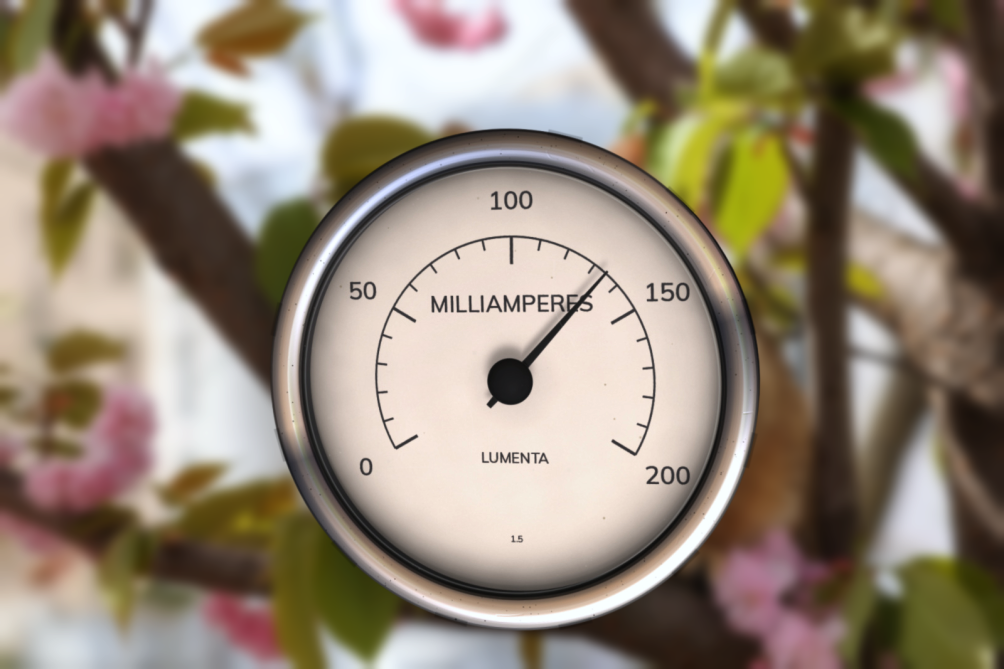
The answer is 135 mA
